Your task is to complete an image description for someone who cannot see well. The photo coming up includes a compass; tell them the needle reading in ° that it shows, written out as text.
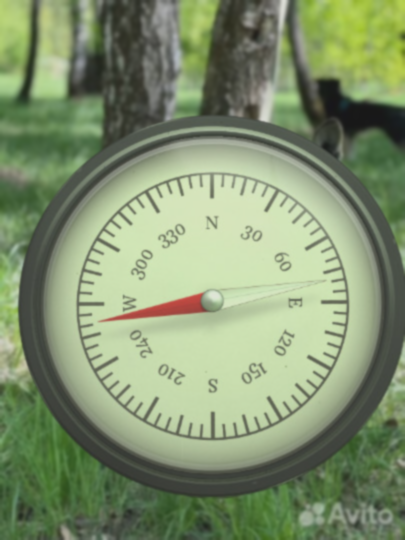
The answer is 260 °
